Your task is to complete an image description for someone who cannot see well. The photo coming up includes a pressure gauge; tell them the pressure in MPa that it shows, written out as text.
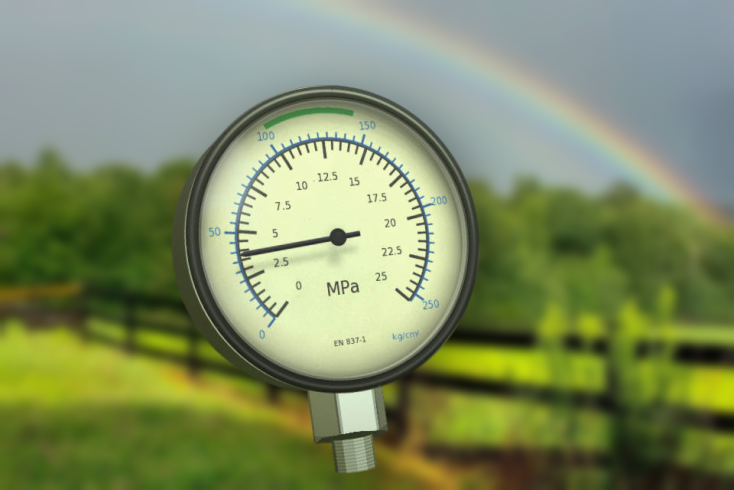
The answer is 3.75 MPa
